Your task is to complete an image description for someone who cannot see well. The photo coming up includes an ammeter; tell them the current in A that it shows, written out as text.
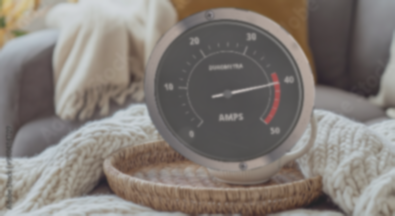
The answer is 40 A
